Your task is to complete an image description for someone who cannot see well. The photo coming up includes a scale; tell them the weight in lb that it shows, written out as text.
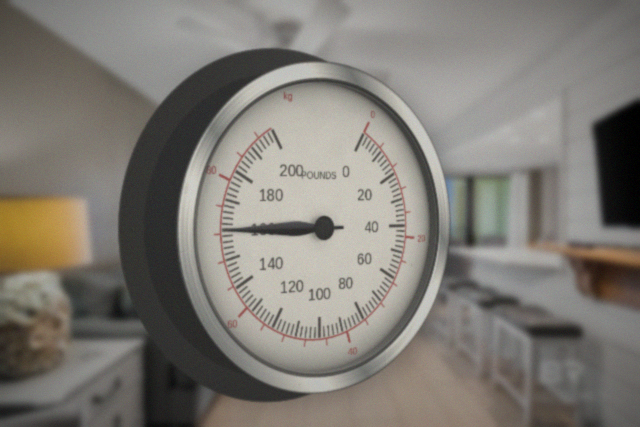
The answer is 160 lb
